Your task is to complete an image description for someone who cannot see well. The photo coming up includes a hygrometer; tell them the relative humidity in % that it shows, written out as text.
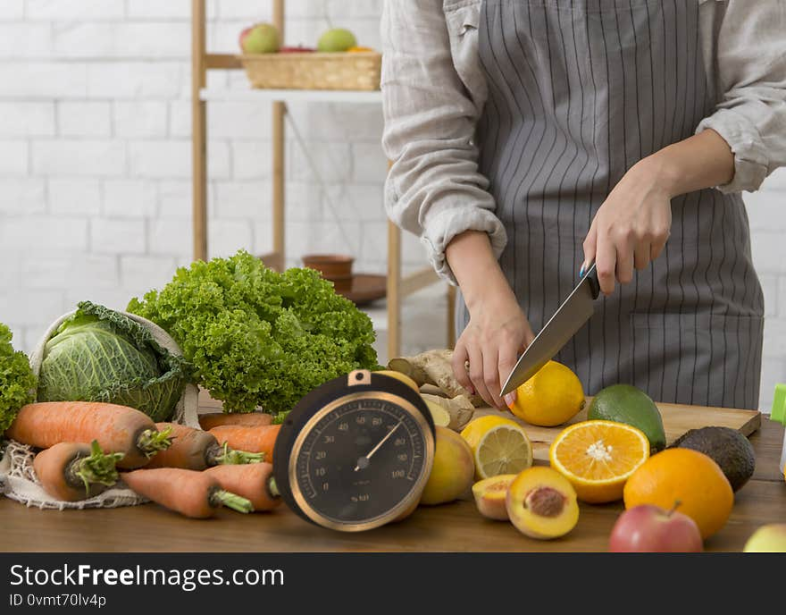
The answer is 70 %
